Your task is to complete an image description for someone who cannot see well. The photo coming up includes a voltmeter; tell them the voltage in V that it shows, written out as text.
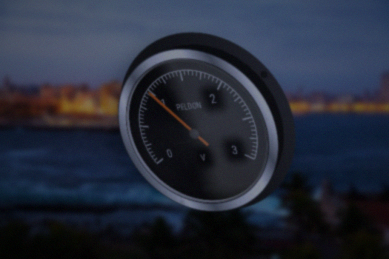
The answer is 1 V
